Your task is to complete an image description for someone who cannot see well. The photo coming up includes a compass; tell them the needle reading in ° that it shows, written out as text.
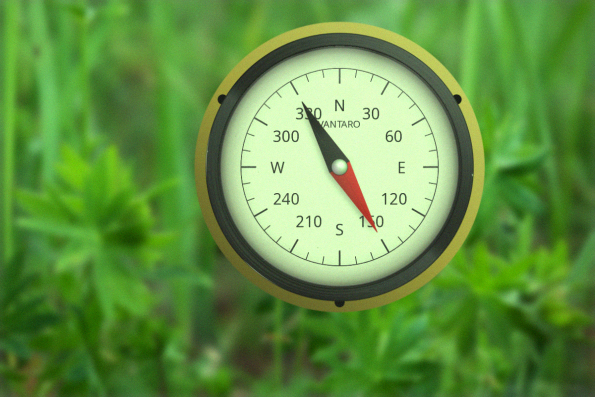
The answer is 150 °
